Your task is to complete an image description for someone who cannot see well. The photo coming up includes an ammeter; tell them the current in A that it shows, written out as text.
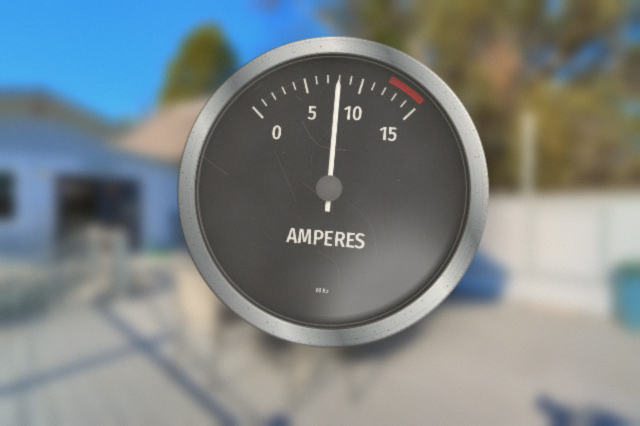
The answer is 8 A
